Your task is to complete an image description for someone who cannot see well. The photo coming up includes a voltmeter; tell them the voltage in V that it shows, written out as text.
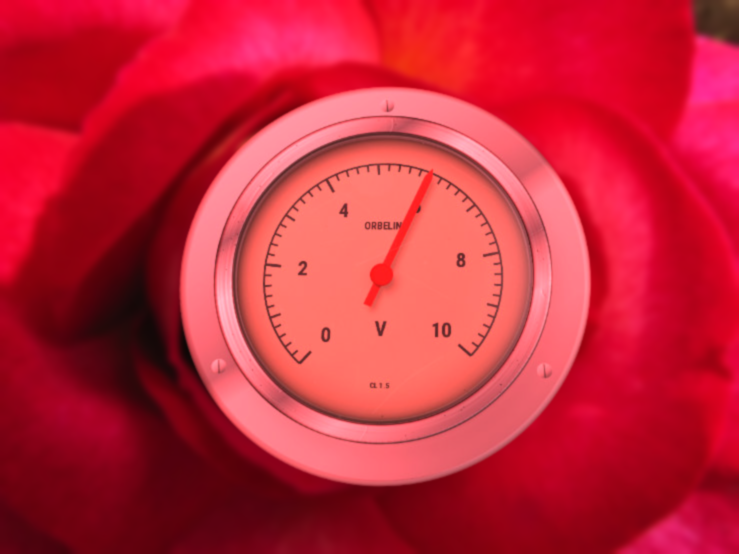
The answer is 6 V
